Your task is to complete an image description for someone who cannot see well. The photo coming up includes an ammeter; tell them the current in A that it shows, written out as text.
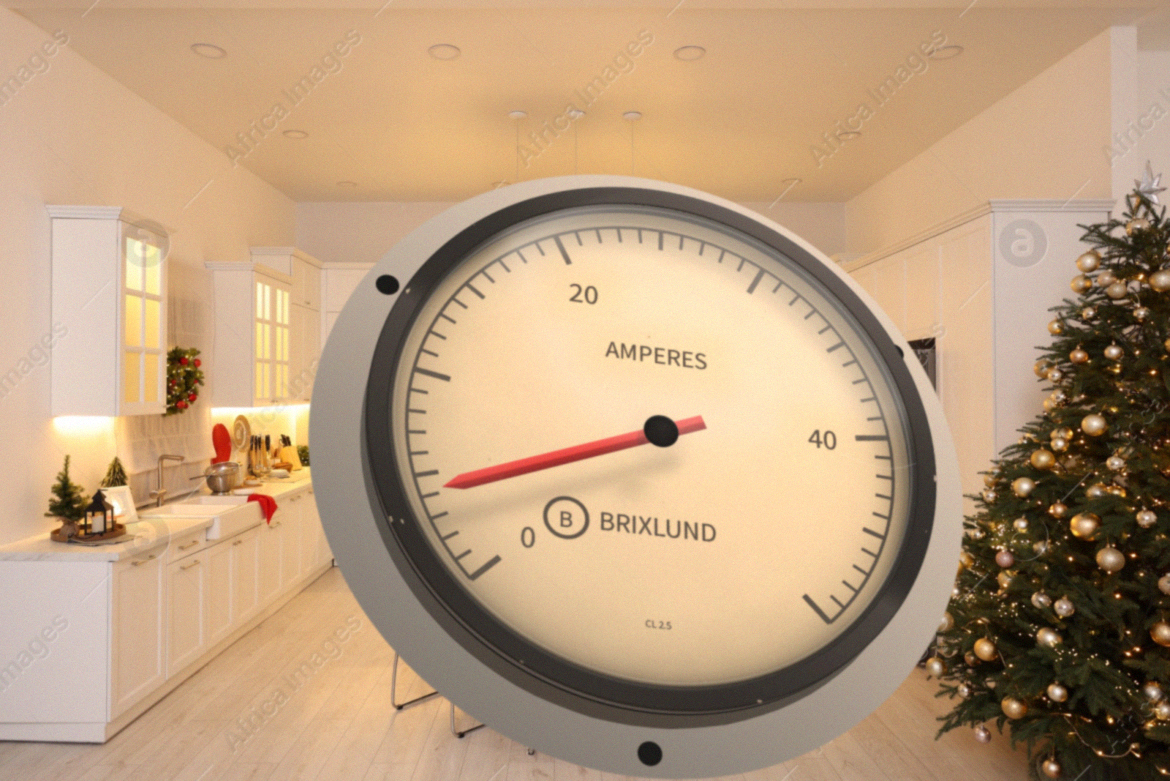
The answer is 4 A
